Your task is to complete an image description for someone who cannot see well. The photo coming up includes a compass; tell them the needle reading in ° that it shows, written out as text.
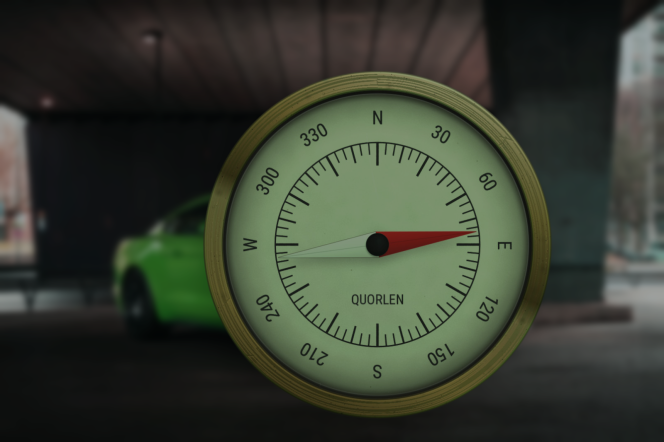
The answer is 82.5 °
